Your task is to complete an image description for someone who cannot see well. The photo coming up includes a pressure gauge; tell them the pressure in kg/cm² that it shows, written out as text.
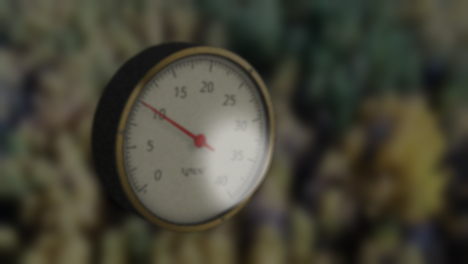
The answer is 10 kg/cm²
